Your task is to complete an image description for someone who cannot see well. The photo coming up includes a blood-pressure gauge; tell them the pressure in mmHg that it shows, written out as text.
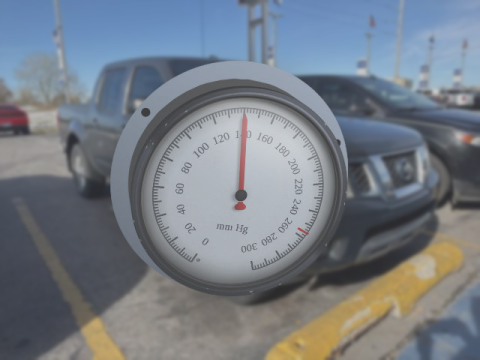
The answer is 140 mmHg
